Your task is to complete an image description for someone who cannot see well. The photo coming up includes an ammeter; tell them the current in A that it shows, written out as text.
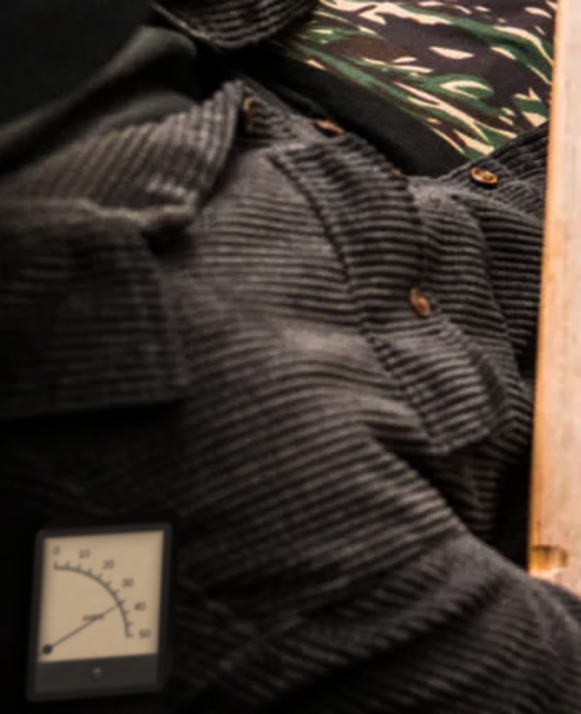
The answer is 35 A
